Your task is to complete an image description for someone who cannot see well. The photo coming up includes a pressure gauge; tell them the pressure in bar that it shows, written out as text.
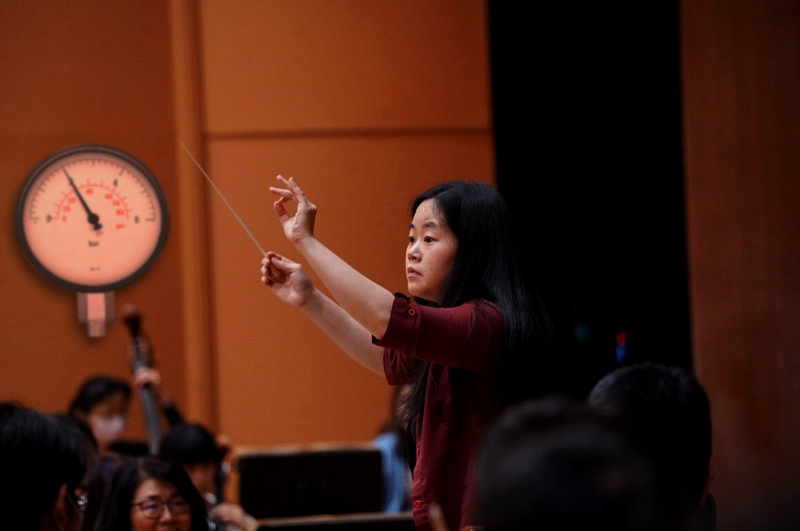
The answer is 2 bar
